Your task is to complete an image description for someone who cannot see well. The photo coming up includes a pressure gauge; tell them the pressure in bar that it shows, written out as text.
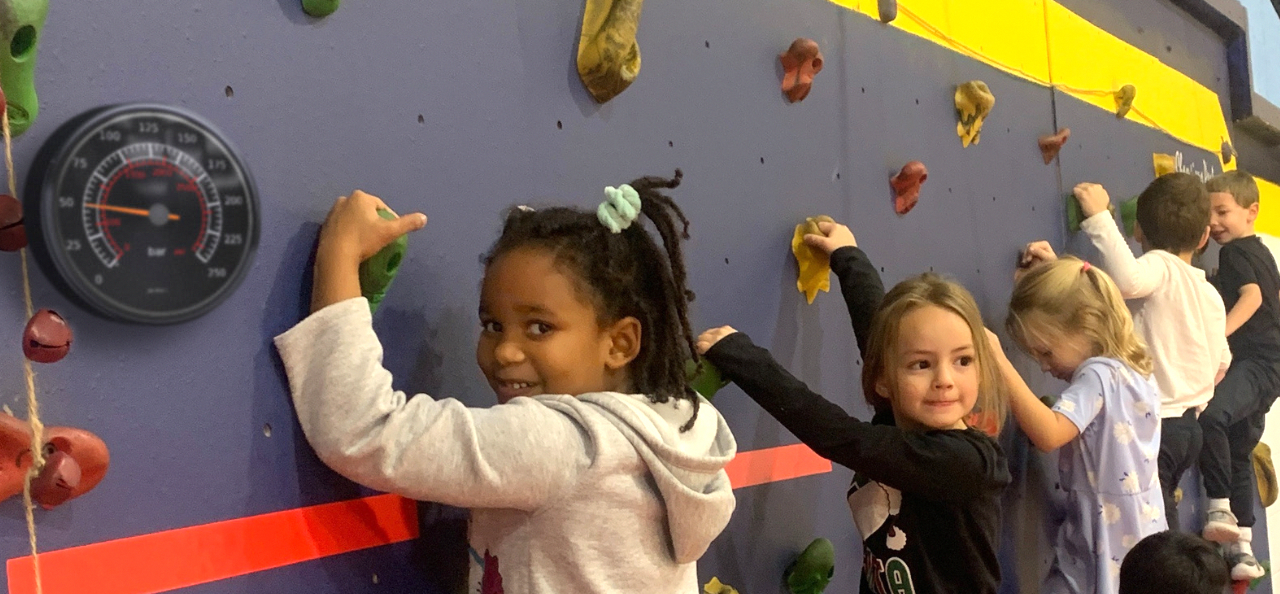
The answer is 50 bar
